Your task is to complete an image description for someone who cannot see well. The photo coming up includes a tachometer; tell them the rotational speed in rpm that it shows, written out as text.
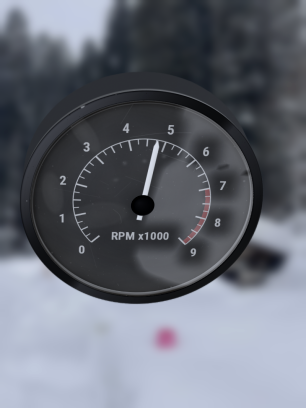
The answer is 4750 rpm
